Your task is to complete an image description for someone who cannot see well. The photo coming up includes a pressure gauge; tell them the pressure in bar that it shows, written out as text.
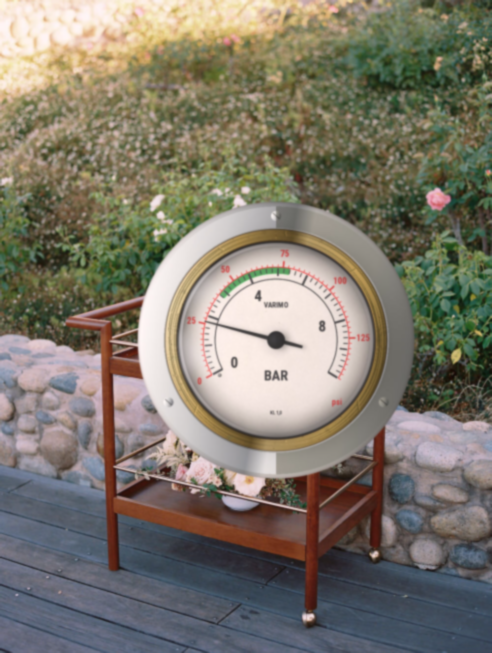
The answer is 1.8 bar
